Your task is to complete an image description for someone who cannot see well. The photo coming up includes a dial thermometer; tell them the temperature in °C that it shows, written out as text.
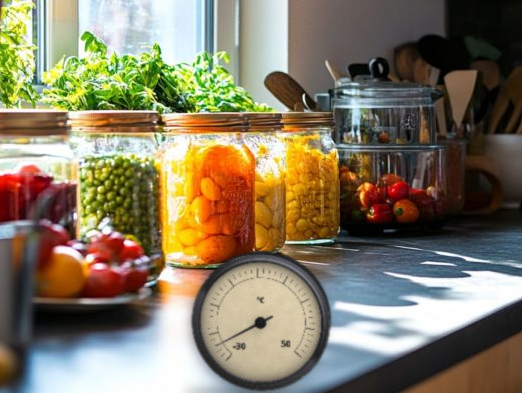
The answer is -24 °C
